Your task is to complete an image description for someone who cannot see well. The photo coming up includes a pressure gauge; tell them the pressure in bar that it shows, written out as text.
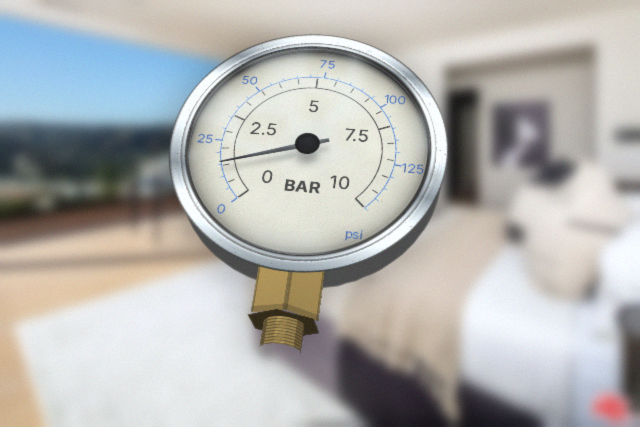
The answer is 1 bar
